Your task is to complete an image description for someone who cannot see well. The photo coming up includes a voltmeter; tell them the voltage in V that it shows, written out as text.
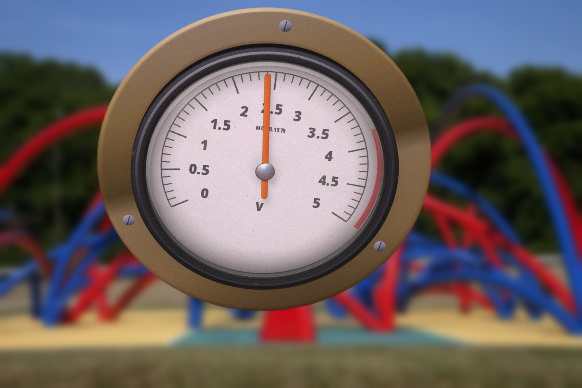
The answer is 2.4 V
